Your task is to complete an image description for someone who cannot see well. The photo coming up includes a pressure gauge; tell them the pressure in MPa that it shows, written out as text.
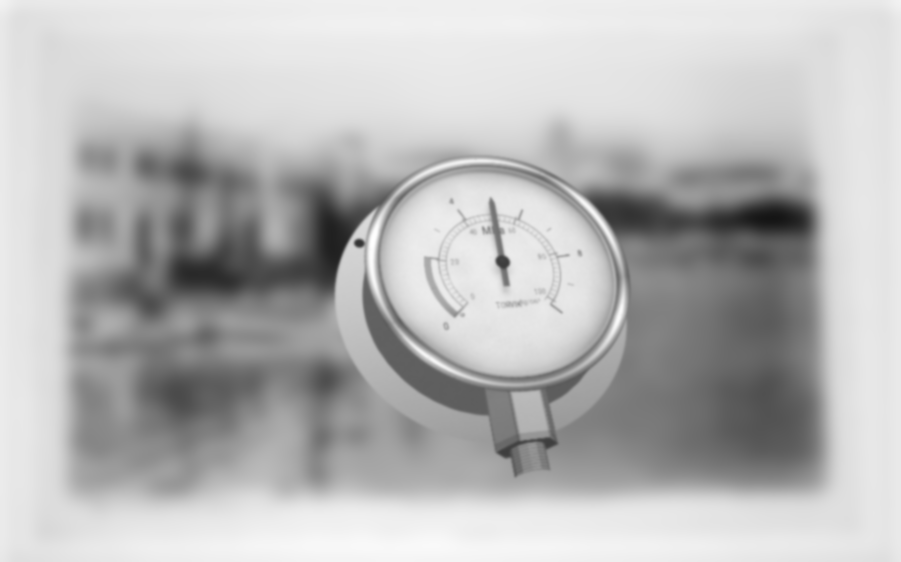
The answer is 5 MPa
